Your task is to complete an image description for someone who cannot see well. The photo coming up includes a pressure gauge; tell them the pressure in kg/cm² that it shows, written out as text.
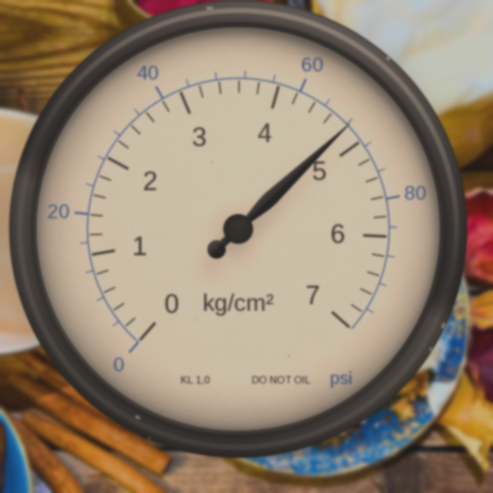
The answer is 4.8 kg/cm²
